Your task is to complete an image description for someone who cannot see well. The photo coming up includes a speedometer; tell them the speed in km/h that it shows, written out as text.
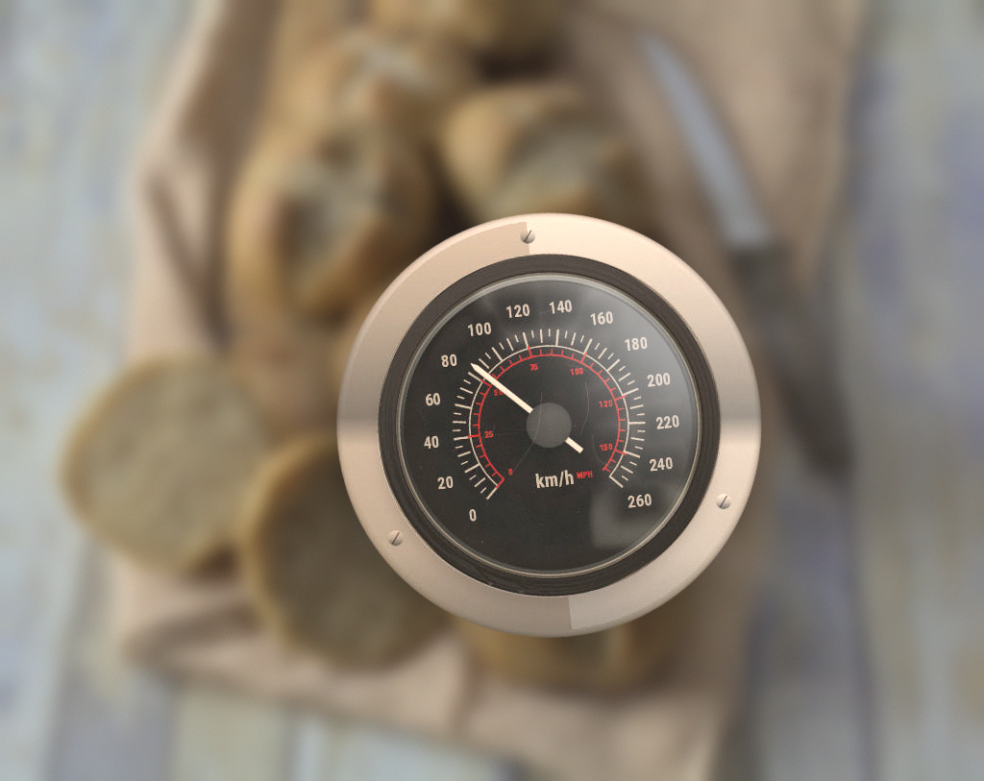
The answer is 85 km/h
